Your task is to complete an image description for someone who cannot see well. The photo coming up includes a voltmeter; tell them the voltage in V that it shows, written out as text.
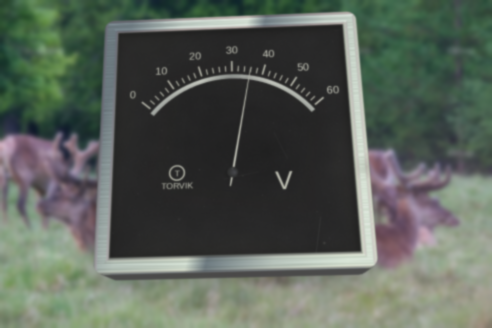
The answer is 36 V
